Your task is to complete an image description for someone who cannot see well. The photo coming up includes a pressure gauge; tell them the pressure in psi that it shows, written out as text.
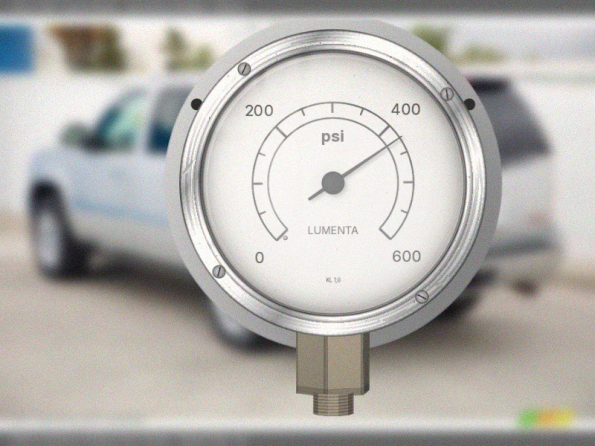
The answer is 425 psi
